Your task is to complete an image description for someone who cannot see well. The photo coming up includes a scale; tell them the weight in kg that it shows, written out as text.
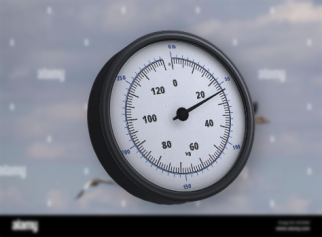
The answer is 25 kg
